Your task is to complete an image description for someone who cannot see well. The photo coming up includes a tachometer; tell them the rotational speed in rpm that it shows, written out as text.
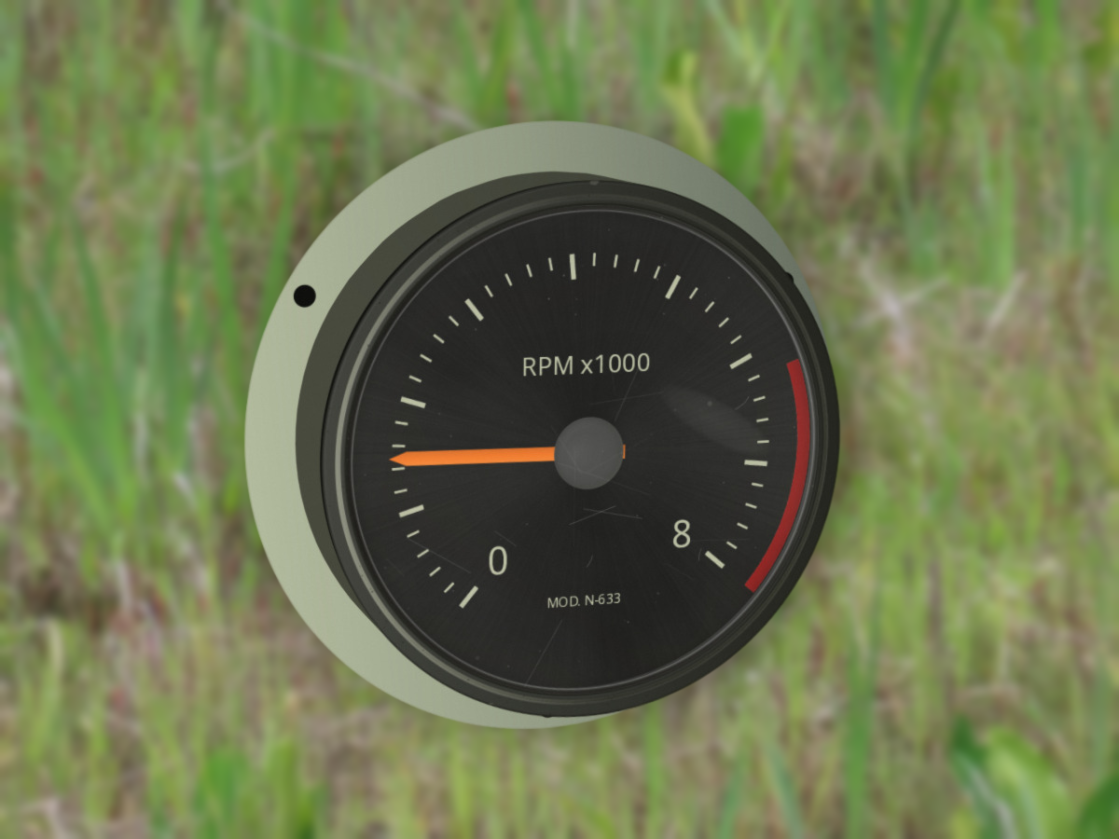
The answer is 1500 rpm
